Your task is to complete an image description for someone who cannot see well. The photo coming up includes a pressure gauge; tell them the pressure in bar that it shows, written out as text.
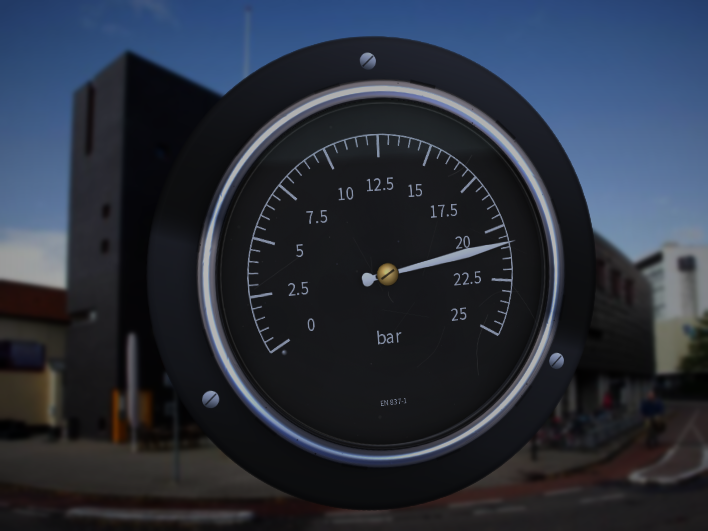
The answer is 20.75 bar
